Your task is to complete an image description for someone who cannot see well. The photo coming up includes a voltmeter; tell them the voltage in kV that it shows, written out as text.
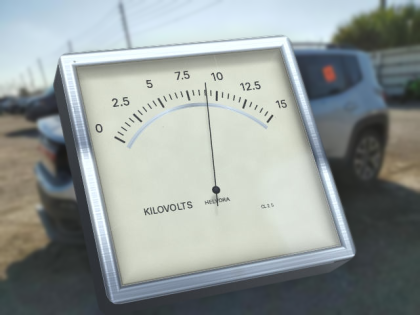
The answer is 9 kV
